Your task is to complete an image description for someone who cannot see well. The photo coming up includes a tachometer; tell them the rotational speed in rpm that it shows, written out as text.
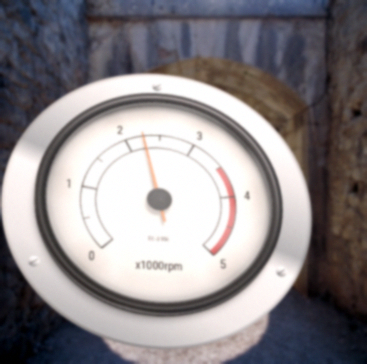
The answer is 2250 rpm
